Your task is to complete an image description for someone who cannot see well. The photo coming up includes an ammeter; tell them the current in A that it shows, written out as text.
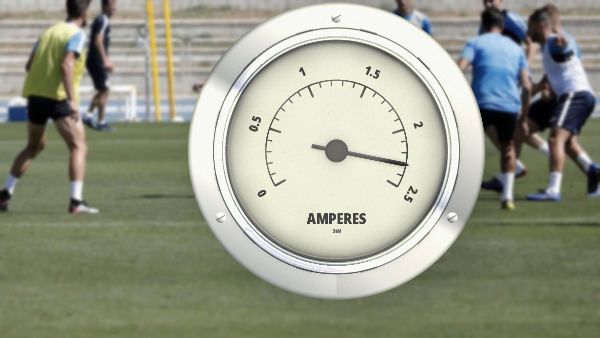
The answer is 2.3 A
